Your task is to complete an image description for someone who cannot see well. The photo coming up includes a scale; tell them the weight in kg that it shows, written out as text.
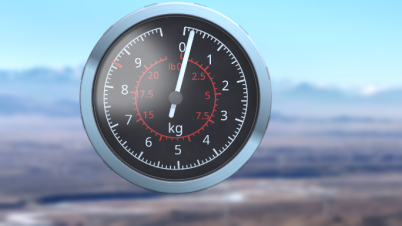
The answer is 0.2 kg
